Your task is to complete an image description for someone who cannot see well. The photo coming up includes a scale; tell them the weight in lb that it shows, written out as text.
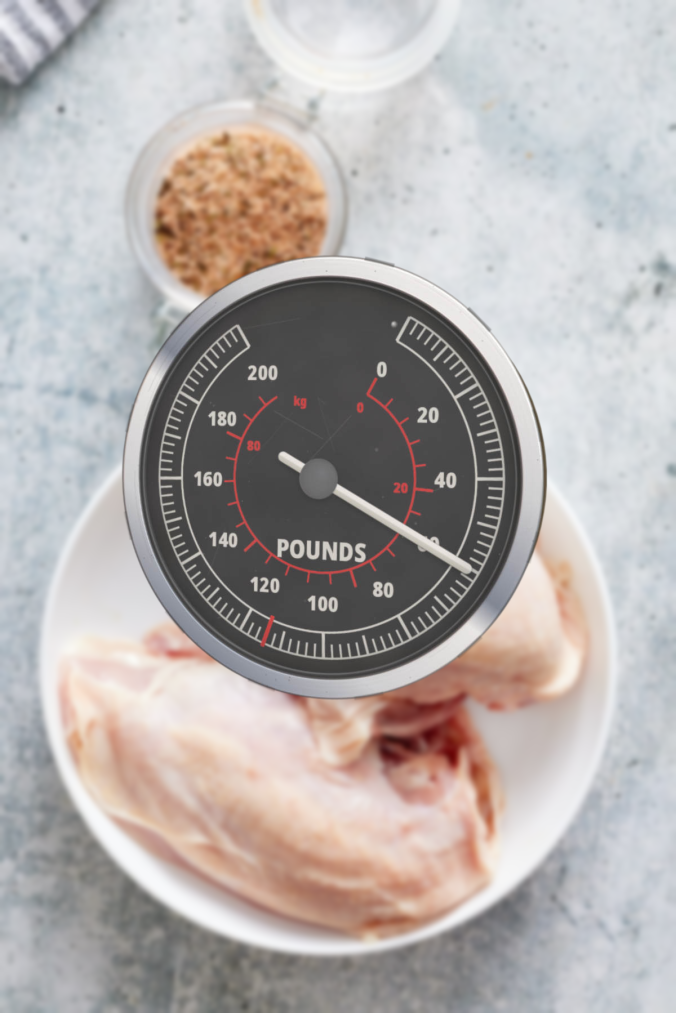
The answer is 60 lb
